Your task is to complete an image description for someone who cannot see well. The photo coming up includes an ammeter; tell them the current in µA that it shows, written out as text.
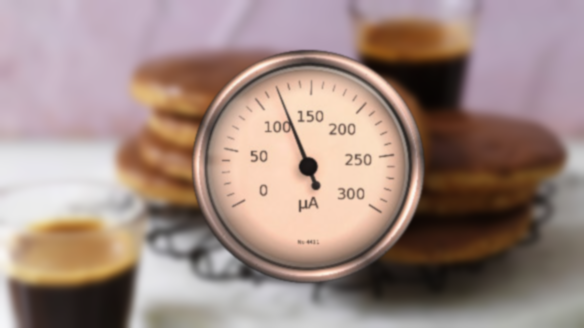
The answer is 120 µA
